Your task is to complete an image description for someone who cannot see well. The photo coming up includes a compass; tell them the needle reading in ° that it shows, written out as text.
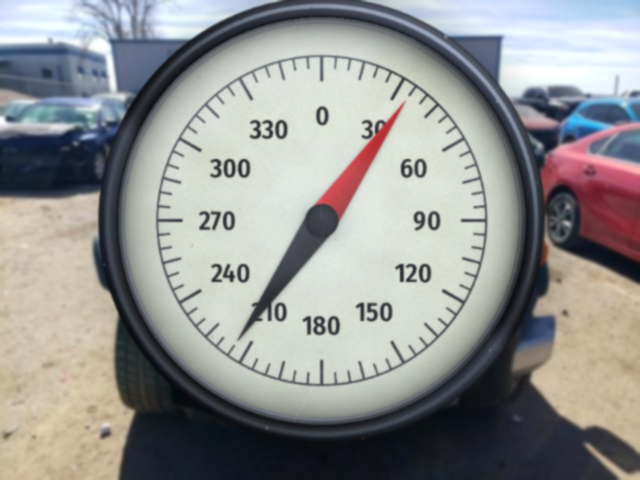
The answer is 35 °
